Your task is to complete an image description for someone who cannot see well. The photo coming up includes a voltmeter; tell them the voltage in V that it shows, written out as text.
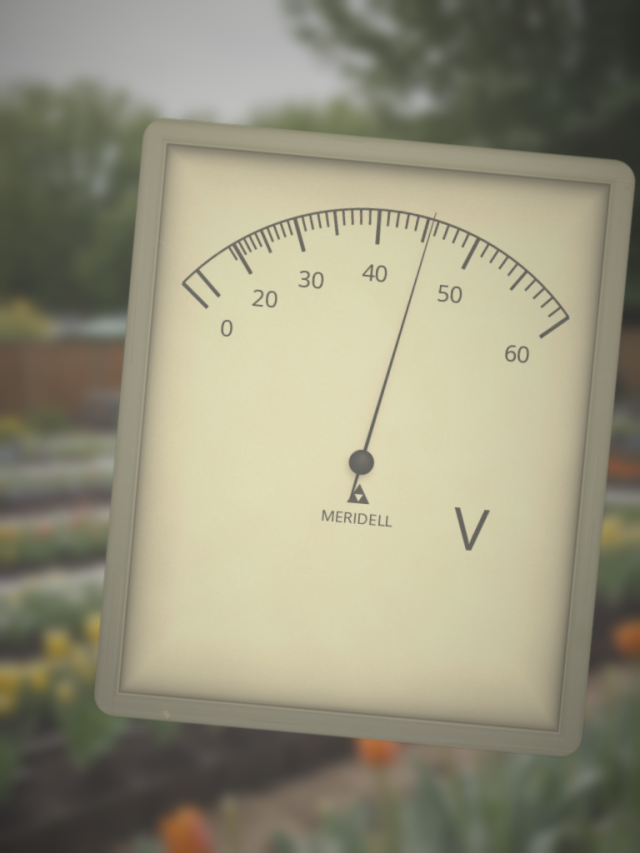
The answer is 45.5 V
